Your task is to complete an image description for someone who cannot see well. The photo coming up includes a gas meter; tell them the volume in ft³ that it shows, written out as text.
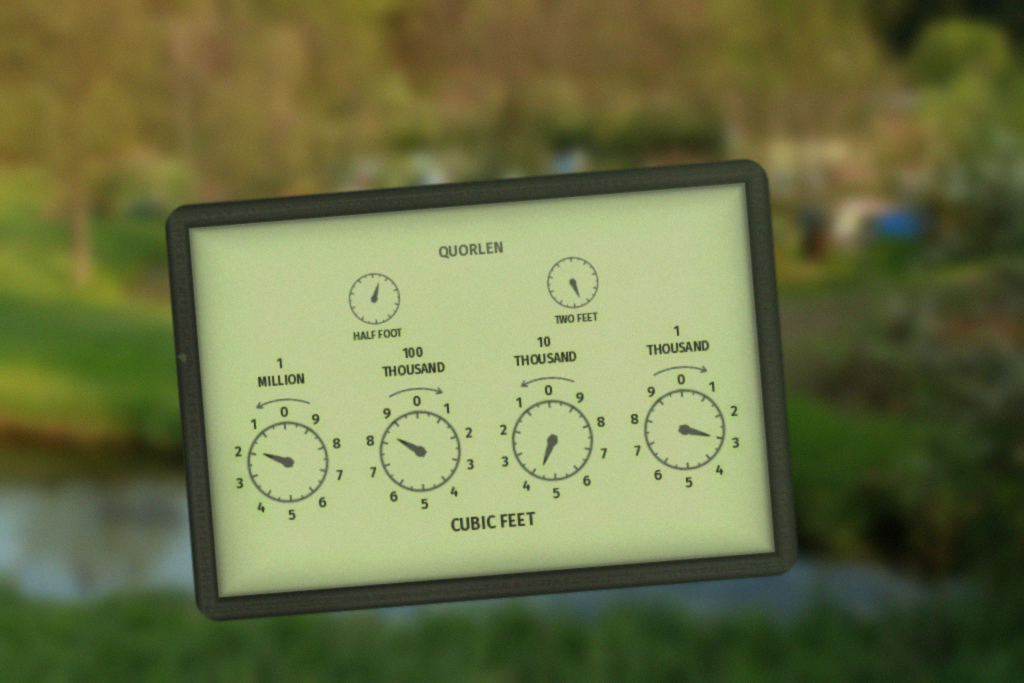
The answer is 184300 ft³
